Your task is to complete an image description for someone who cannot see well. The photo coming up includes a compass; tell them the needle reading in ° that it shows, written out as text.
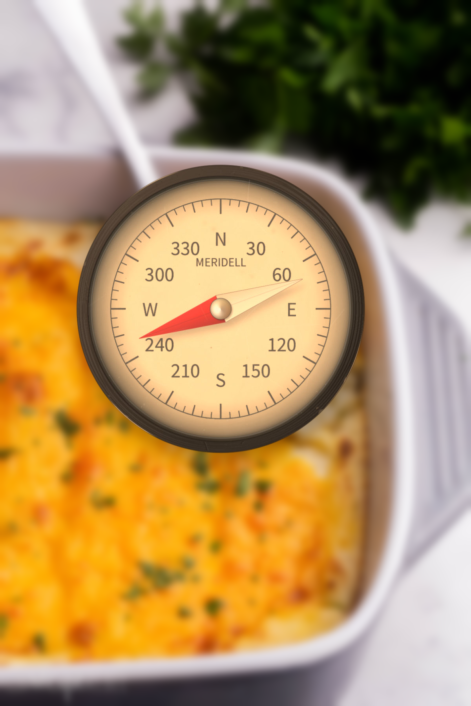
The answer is 250 °
